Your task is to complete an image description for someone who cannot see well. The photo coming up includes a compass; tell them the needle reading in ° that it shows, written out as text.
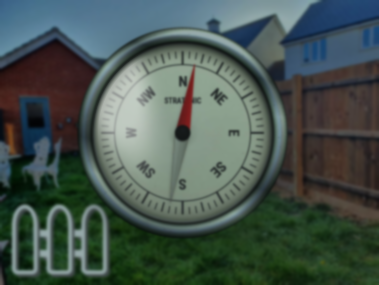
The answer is 10 °
